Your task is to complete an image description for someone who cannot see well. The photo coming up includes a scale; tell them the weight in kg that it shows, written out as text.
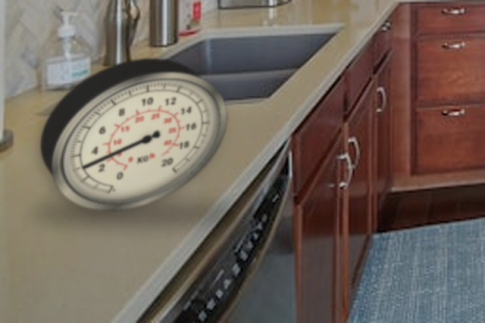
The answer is 3 kg
